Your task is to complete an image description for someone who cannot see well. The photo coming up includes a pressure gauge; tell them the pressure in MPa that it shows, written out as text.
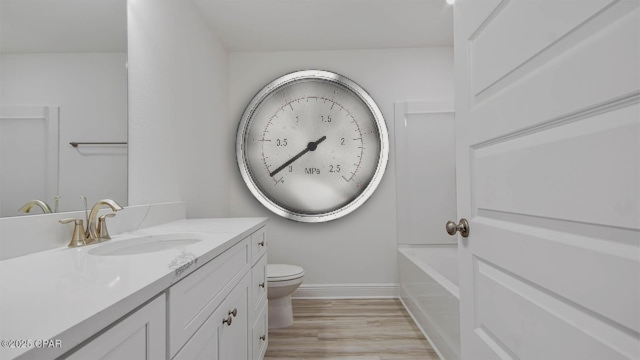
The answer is 0.1 MPa
